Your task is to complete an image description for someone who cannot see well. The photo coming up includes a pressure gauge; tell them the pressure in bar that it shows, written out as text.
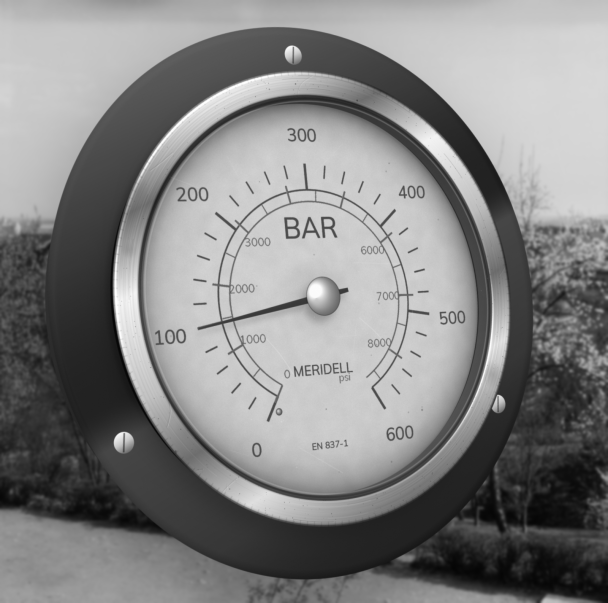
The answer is 100 bar
